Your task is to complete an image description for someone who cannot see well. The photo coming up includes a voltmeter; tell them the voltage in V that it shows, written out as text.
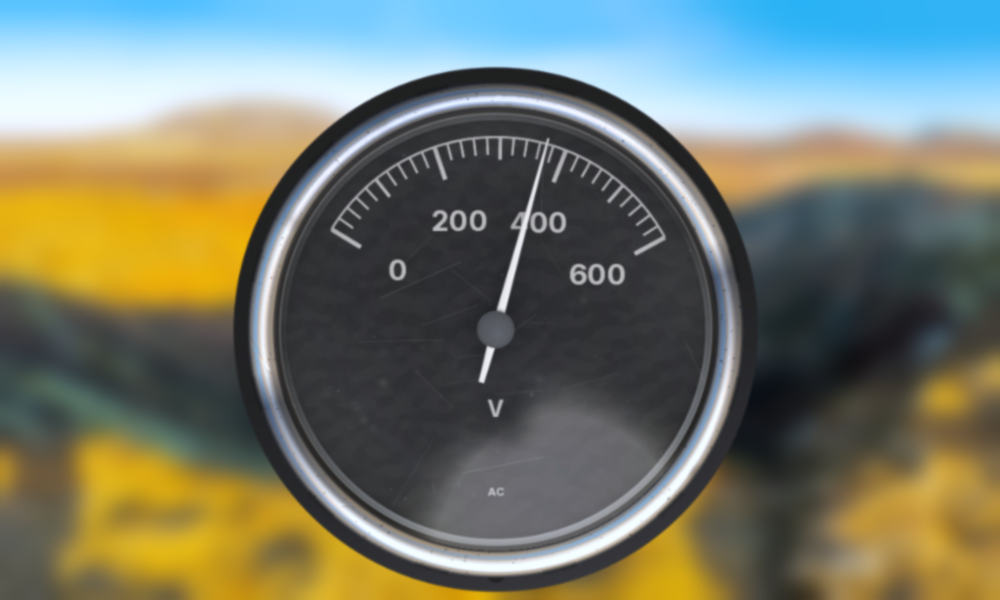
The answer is 370 V
